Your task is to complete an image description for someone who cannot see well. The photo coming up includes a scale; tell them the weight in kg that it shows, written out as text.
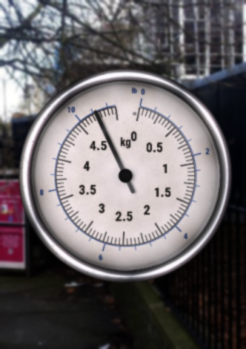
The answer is 4.75 kg
